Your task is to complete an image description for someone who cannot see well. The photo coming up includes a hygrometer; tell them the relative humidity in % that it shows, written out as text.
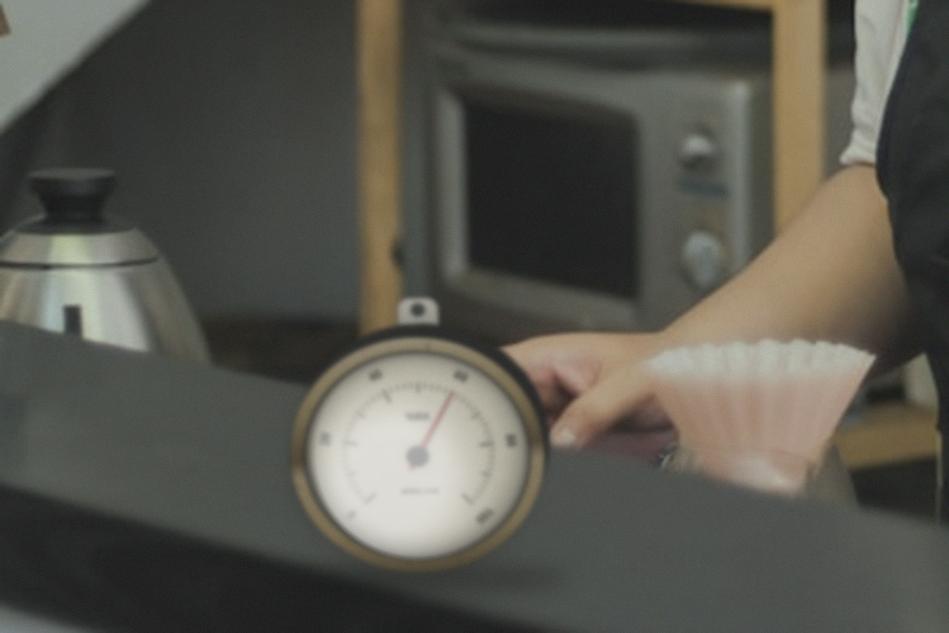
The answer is 60 %
